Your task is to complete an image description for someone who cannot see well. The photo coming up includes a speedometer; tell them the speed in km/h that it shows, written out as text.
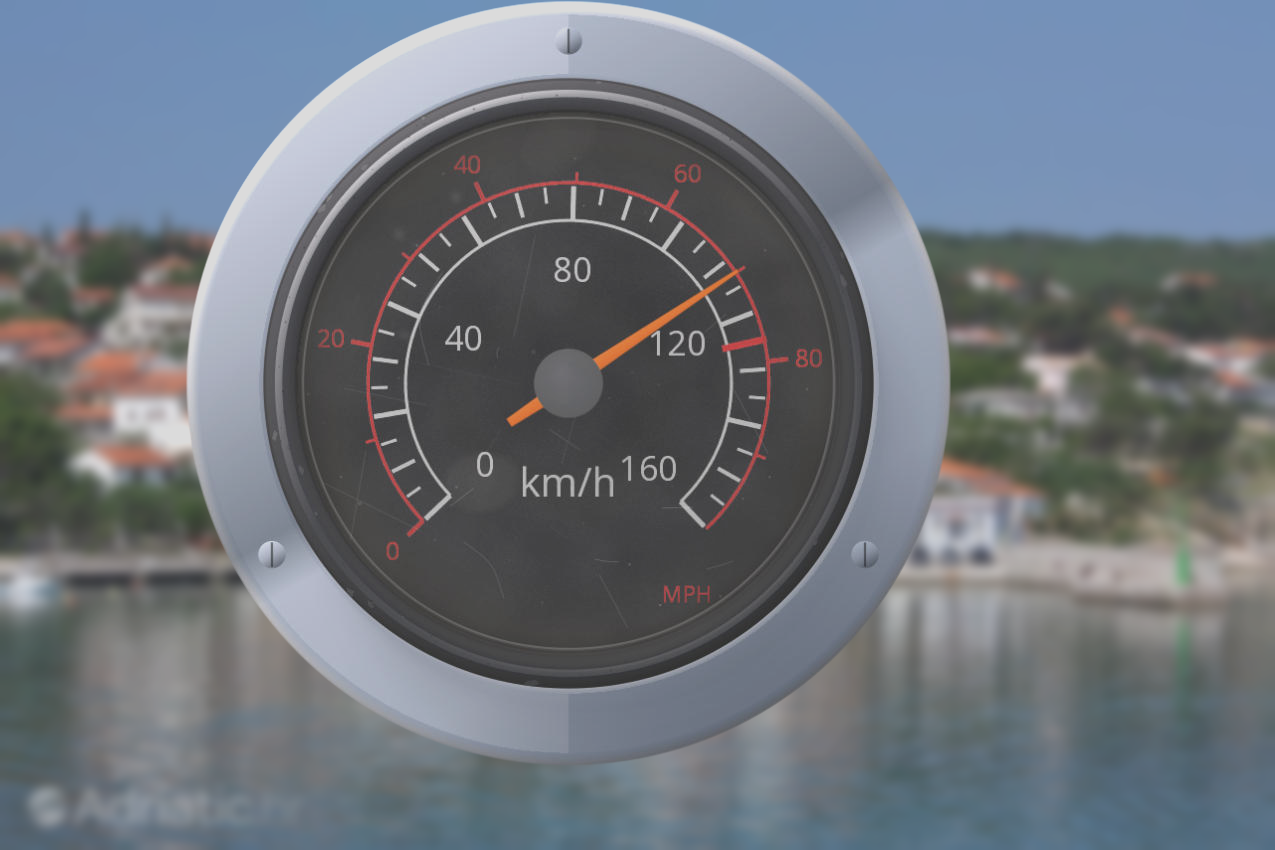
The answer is 112.5 km/h
